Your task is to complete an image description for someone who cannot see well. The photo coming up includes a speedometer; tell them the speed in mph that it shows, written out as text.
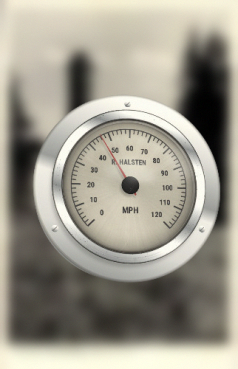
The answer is 46 mph
